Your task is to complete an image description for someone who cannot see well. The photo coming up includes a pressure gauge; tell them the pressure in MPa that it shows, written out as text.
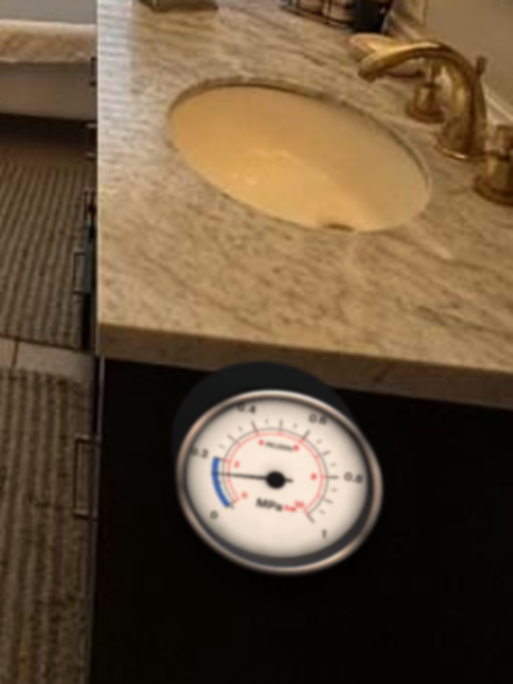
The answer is 0.15 MPa
